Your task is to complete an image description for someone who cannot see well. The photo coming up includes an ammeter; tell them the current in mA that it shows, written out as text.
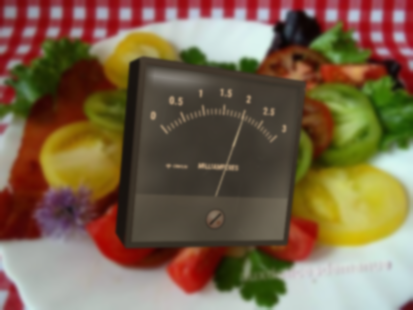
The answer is 2 mA
